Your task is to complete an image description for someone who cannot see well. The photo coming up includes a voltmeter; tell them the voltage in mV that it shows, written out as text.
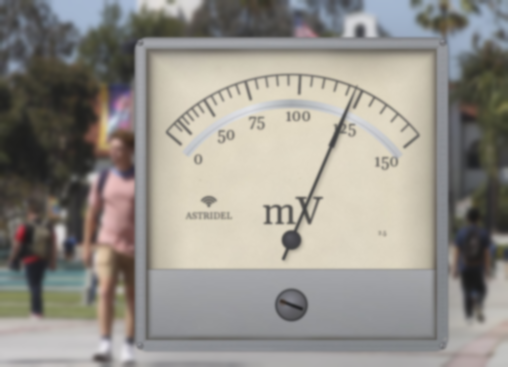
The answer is 122.5 mV
